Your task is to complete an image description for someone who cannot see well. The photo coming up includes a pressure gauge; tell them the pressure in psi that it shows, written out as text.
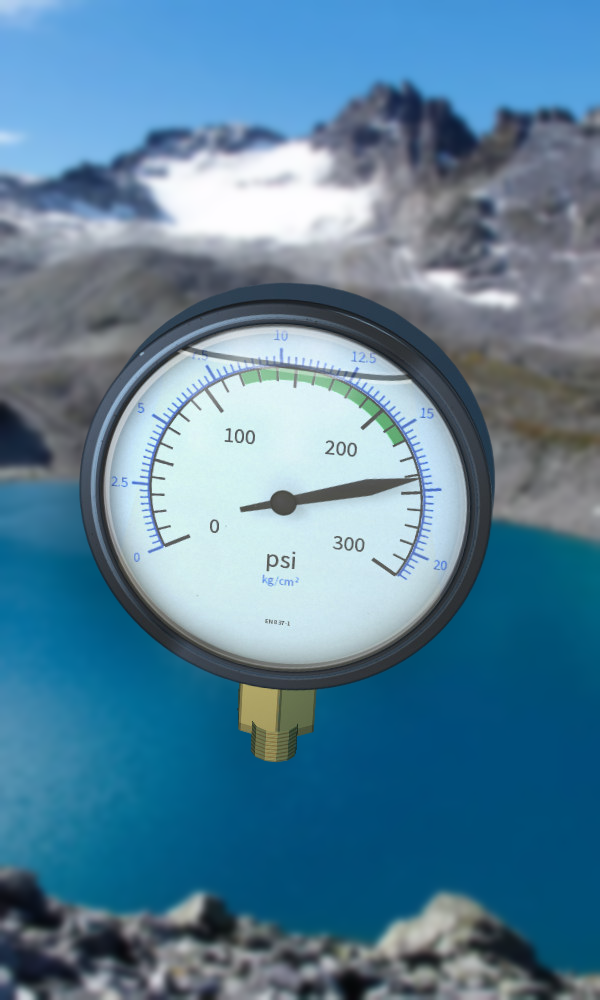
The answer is 240 psi
